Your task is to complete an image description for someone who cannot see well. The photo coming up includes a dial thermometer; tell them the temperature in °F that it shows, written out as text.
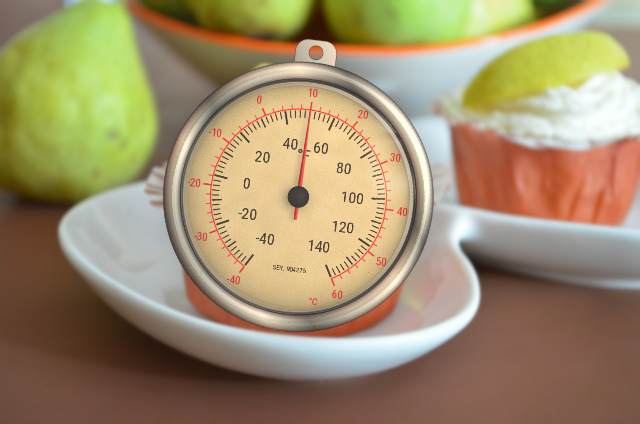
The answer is 50 °F
